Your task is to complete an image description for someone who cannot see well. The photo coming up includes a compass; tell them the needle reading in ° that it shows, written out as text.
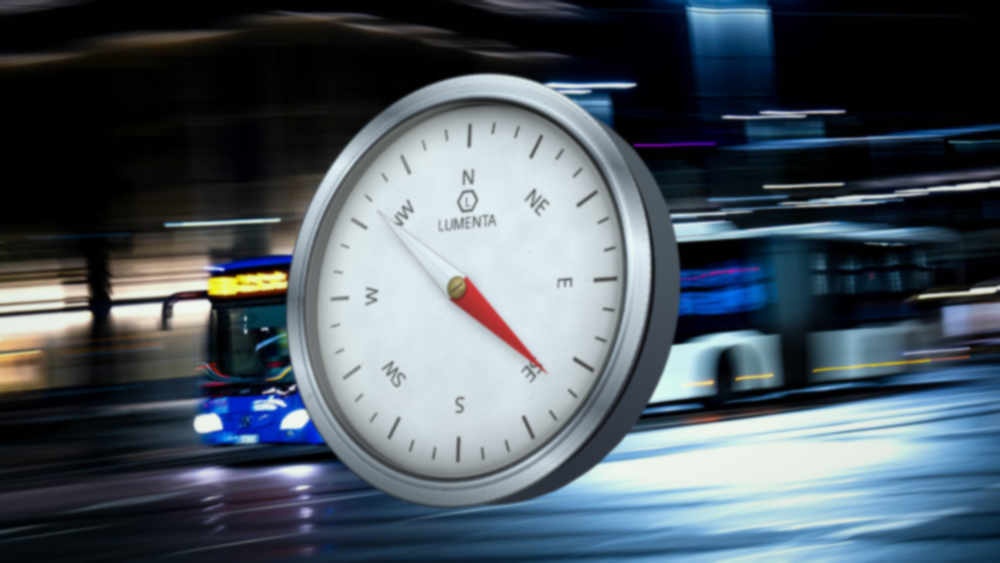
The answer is 130 °
